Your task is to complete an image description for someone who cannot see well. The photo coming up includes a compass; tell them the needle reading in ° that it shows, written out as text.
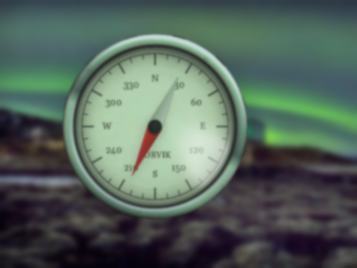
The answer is 205 °
